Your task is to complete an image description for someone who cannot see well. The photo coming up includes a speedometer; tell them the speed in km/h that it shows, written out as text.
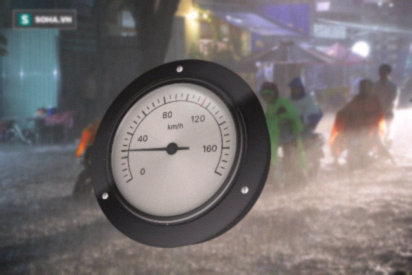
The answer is 25 km/h
